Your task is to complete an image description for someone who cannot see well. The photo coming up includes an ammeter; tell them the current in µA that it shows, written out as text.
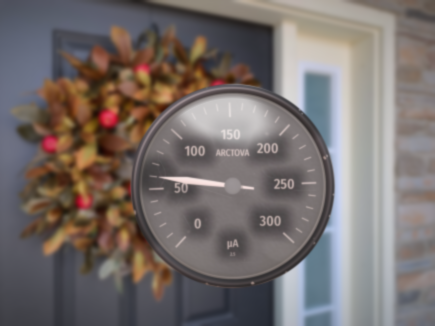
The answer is 60 µA
